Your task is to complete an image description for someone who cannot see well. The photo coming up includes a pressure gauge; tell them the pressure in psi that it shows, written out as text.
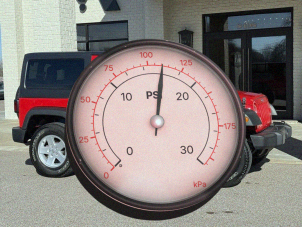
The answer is 16 psi
